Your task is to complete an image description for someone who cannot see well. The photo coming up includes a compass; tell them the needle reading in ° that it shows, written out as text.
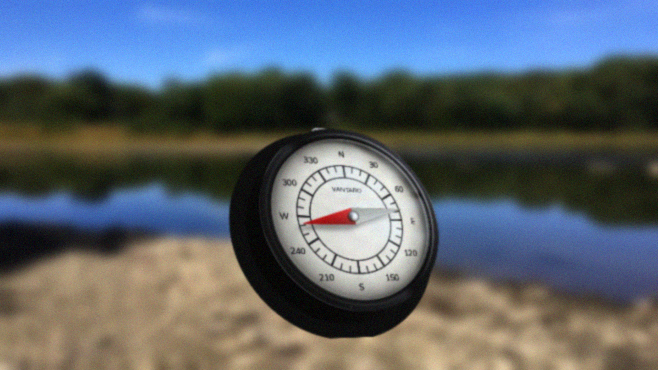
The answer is 260 °
